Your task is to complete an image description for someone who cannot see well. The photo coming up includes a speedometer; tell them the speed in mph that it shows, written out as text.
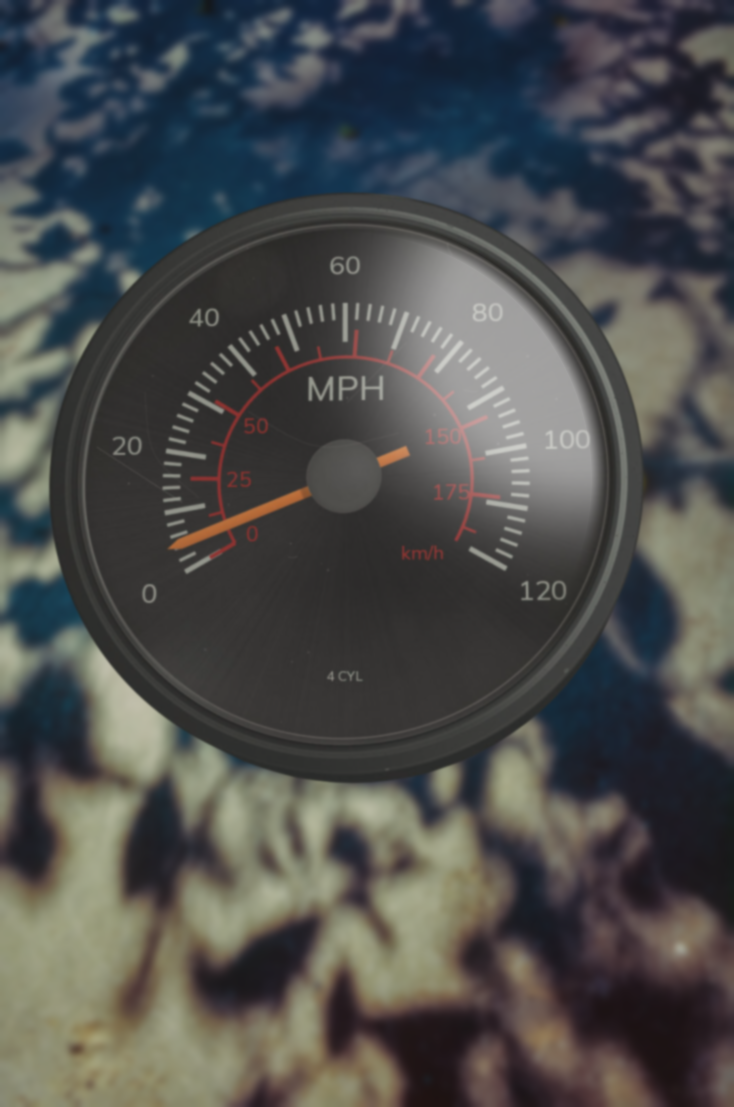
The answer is 4 mph
